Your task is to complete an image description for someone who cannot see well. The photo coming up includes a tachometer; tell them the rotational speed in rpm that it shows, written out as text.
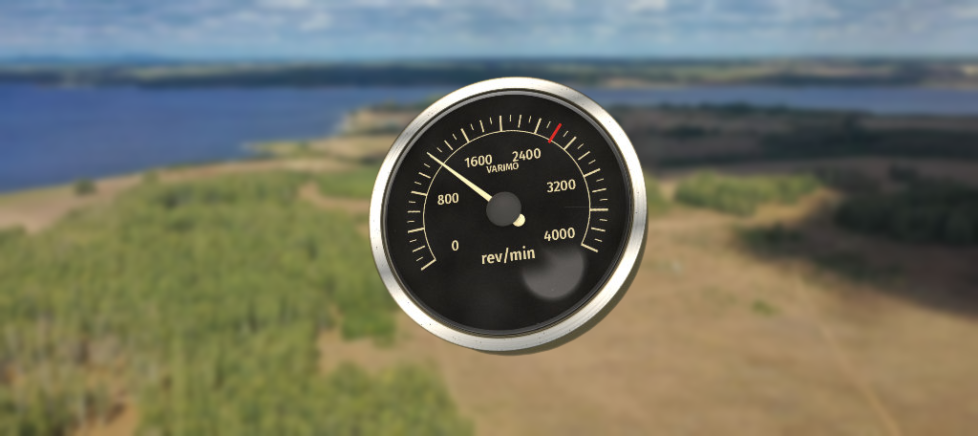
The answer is 1200 rpm
